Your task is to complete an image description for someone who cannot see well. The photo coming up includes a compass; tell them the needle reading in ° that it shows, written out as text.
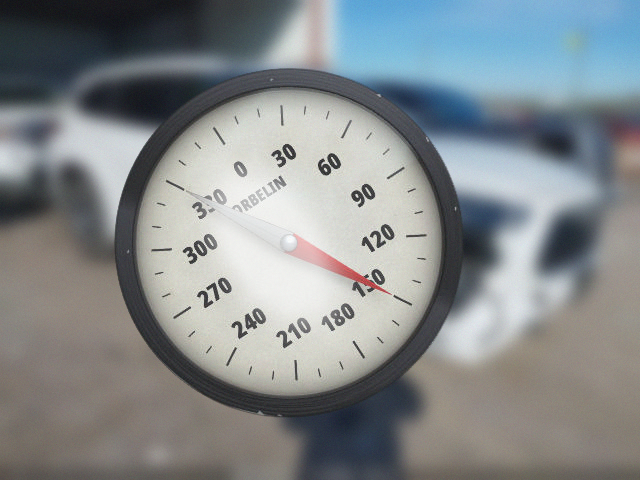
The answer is 150 °
